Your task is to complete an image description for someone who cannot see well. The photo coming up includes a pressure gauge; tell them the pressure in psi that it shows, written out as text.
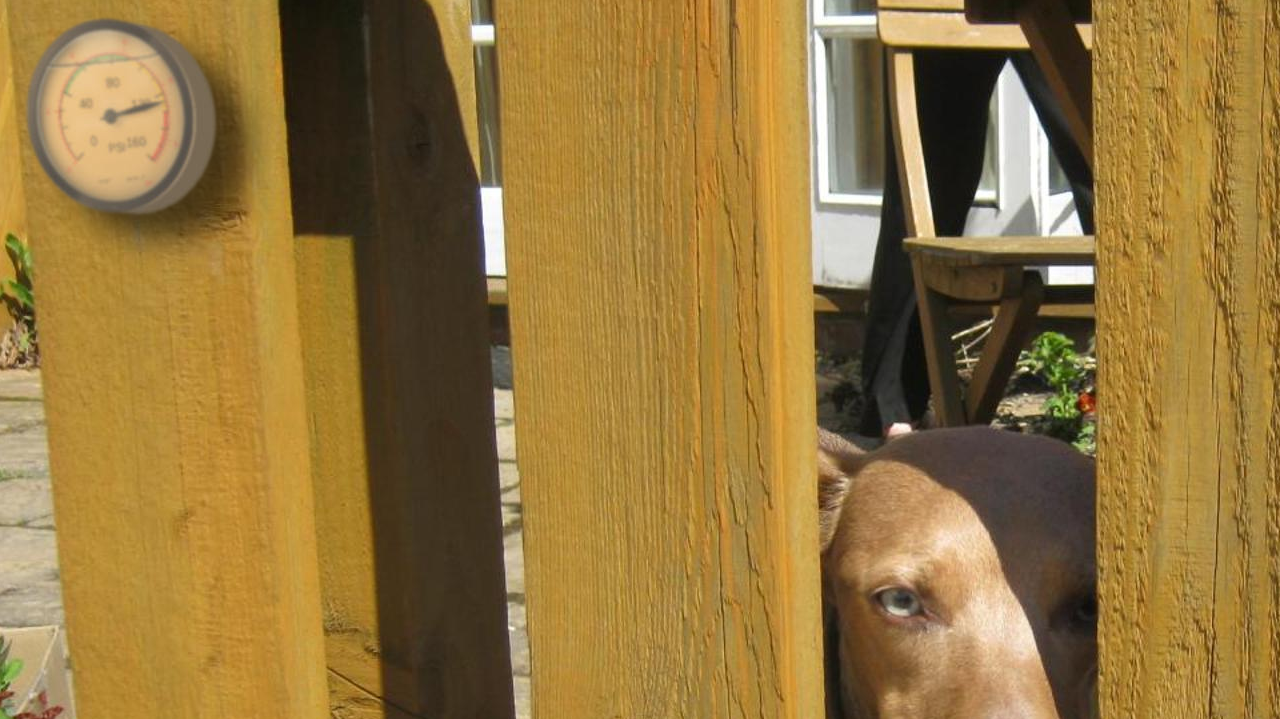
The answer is 125 psi
